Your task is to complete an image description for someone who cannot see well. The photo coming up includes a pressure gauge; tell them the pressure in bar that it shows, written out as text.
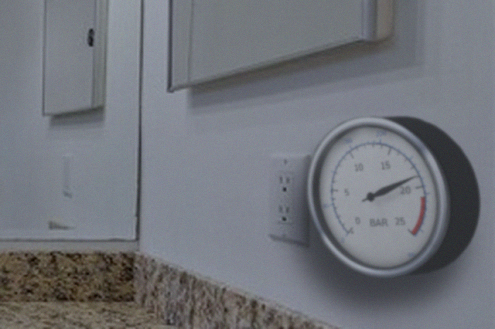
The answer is 19 bar
